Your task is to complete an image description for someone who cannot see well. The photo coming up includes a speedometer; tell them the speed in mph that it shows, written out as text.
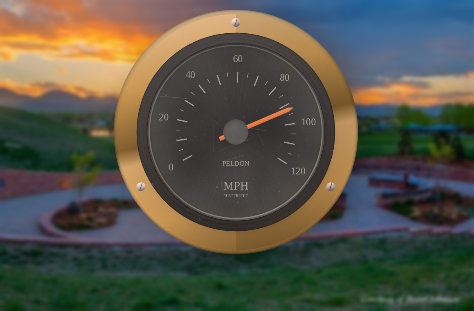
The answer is 92.5 mph
